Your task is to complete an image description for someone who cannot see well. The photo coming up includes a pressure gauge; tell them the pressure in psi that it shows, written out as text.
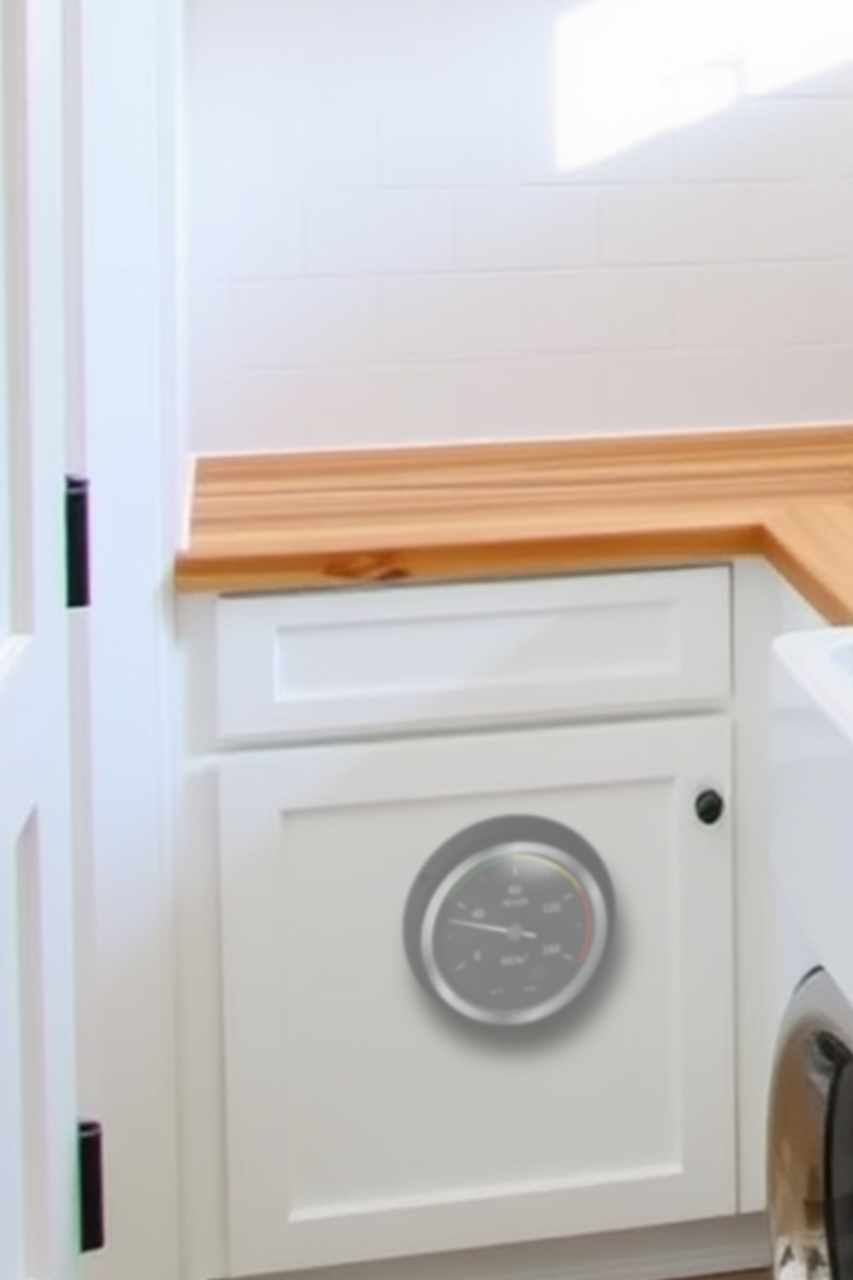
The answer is 30 psi
